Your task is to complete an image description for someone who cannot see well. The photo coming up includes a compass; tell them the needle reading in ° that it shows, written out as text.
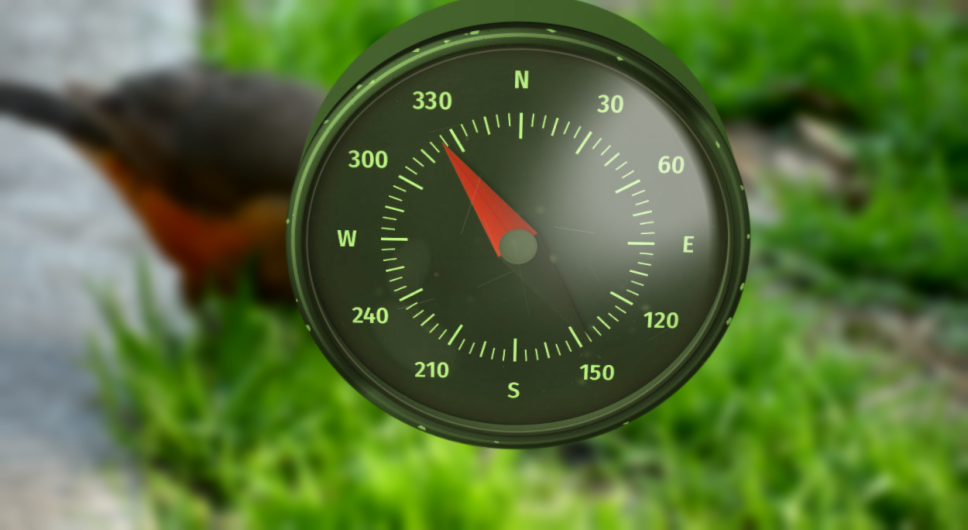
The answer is 325 °
